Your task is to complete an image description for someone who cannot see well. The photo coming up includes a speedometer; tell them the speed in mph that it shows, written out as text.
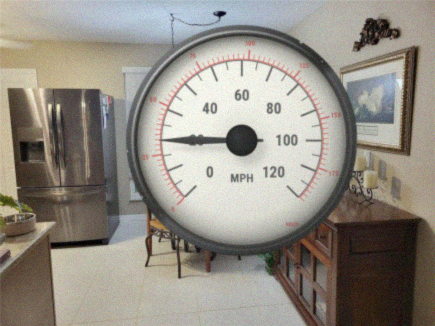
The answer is 20 mph
